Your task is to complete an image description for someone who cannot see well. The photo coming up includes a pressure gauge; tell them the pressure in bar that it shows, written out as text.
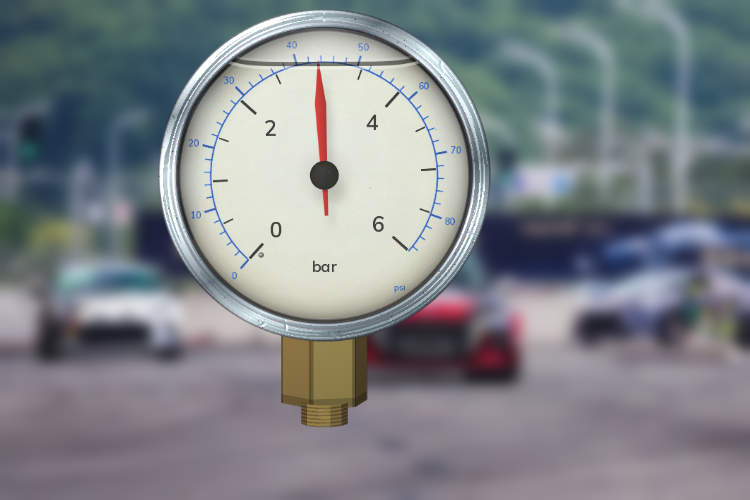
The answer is 3 bar
